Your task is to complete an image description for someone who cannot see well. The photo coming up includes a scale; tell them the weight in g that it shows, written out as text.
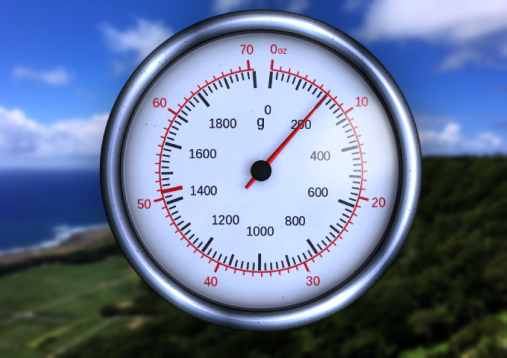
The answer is 200 g
